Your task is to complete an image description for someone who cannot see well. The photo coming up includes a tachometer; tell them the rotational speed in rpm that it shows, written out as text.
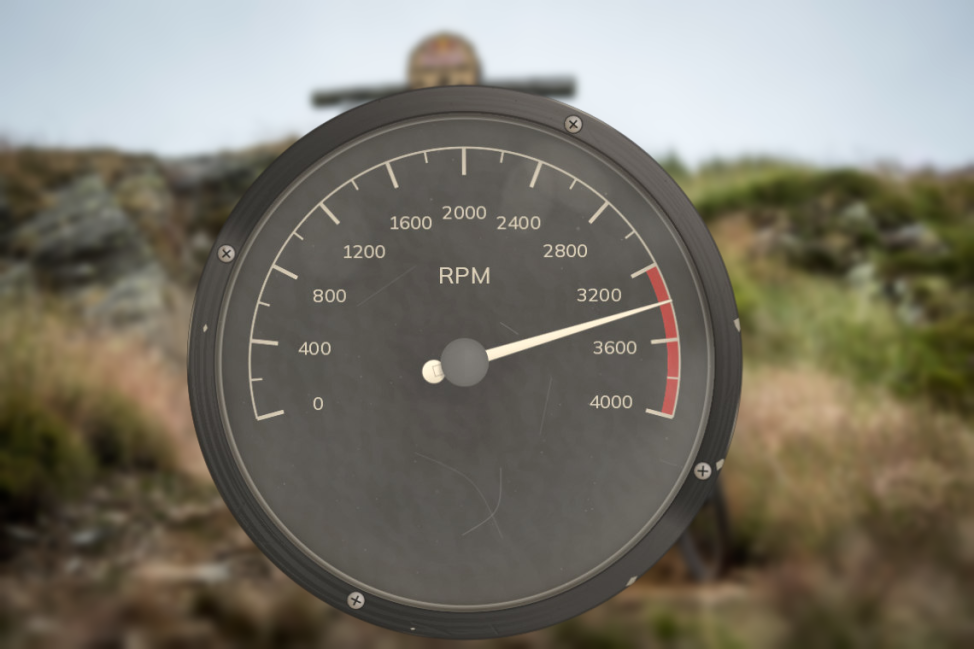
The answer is 3400 rpm
